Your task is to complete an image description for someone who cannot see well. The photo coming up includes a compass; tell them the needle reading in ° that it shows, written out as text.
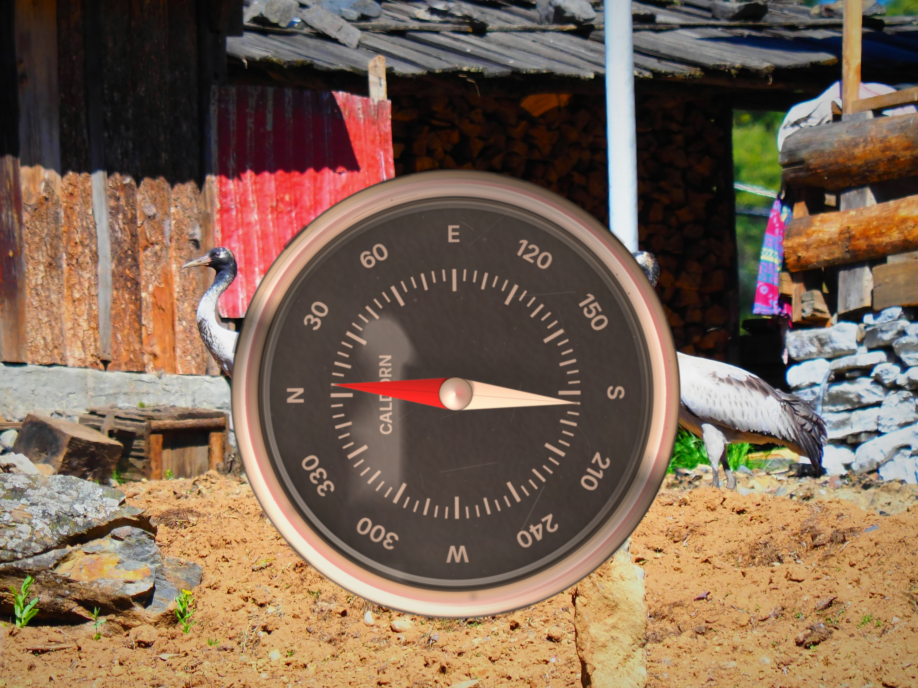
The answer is 5 °
